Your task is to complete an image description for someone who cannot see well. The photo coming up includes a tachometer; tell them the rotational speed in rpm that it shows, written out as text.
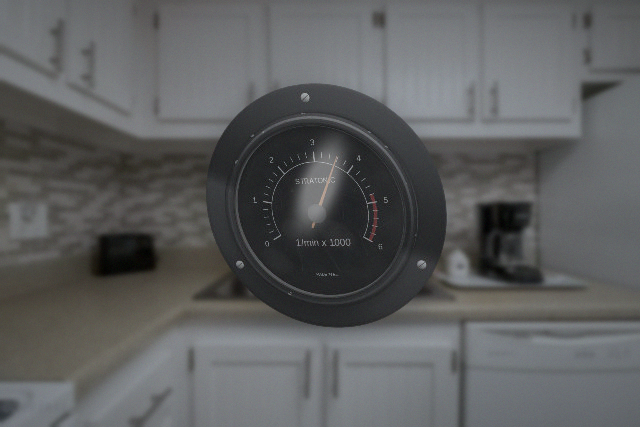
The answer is 3600 rpm
